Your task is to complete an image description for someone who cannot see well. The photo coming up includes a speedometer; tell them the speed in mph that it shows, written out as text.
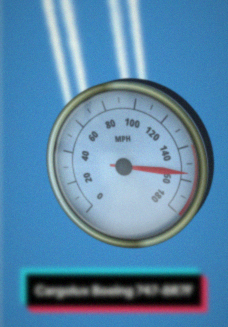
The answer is 155 mph
